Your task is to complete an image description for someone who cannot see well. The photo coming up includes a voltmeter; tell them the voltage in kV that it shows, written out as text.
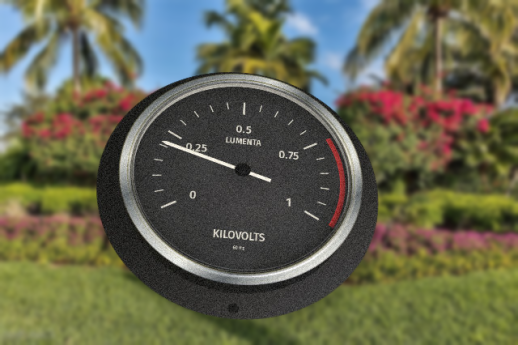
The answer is 0.2 kV
